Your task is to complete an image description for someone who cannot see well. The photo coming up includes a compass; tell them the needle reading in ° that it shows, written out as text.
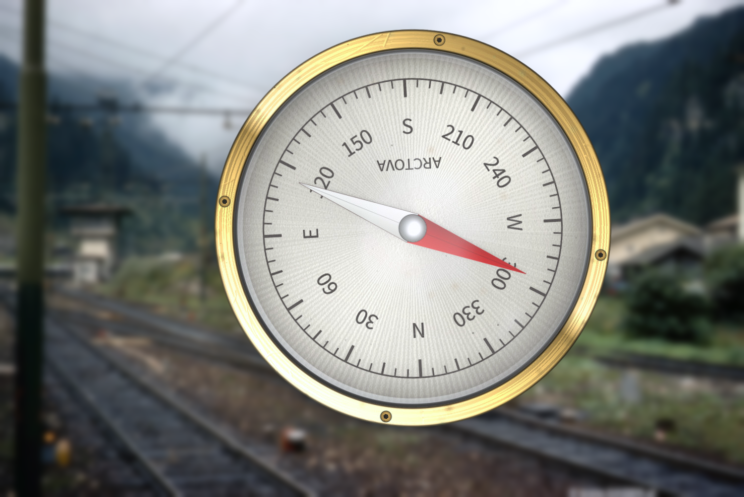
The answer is 295 °
